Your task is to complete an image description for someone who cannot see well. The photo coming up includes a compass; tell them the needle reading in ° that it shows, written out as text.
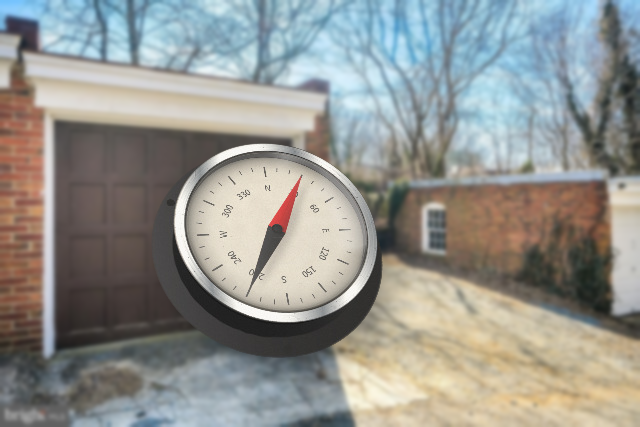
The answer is 30 °
